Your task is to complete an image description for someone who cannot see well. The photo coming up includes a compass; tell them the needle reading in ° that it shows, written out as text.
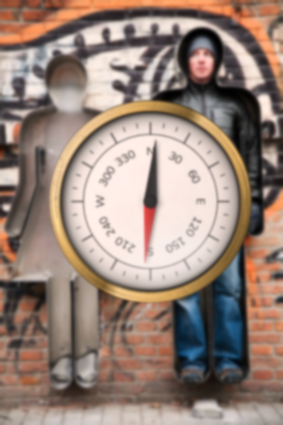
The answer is 185 °
